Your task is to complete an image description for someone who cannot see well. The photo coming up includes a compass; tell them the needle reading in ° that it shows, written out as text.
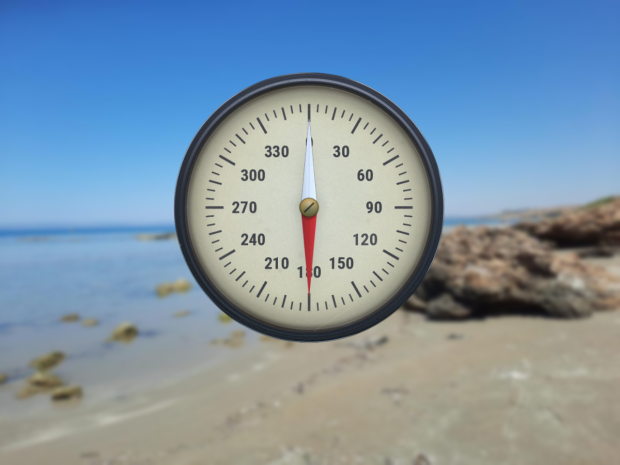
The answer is 180 °
